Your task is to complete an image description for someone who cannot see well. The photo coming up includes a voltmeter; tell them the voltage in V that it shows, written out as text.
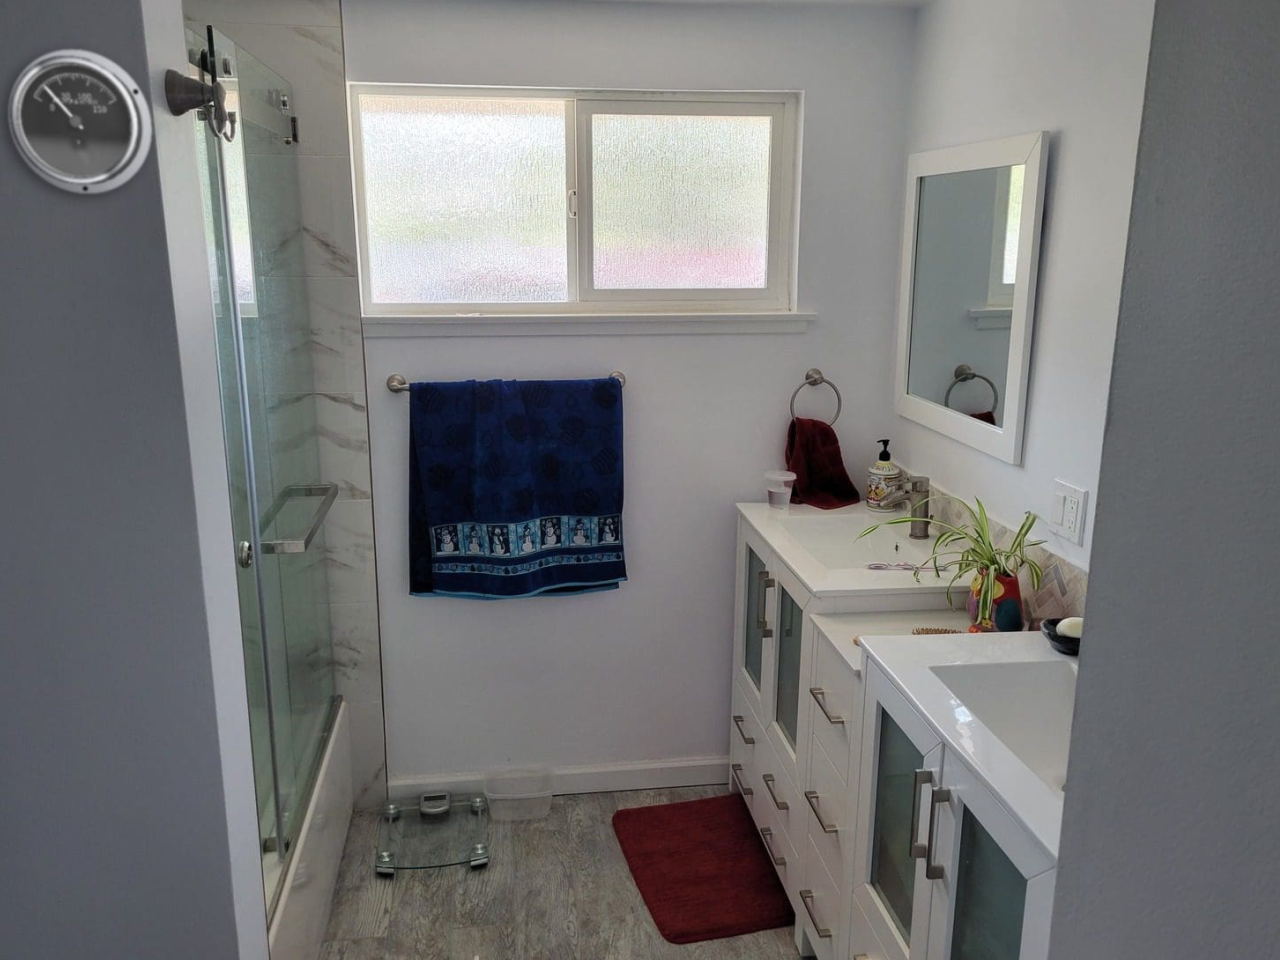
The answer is 25 V
